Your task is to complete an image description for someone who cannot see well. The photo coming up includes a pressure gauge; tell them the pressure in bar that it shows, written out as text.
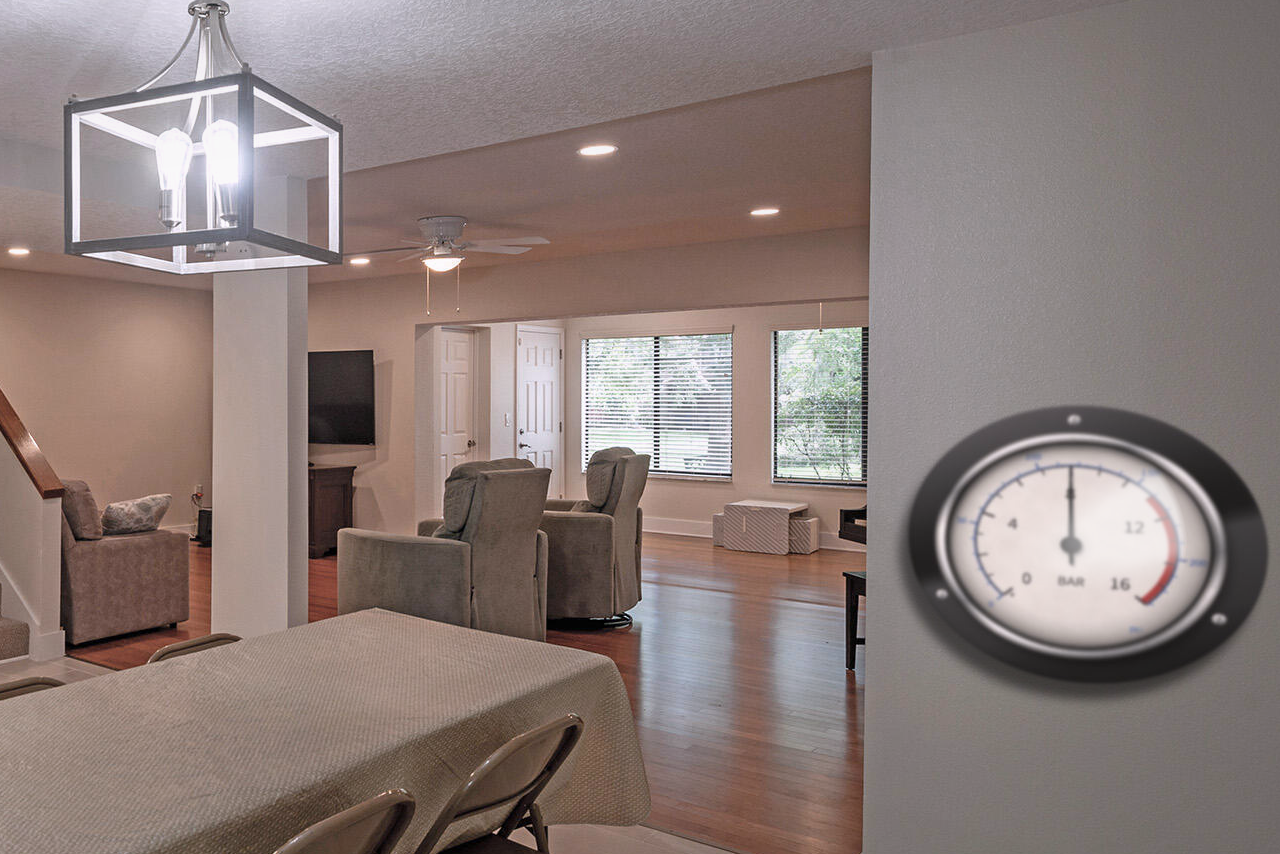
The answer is 8 bar
